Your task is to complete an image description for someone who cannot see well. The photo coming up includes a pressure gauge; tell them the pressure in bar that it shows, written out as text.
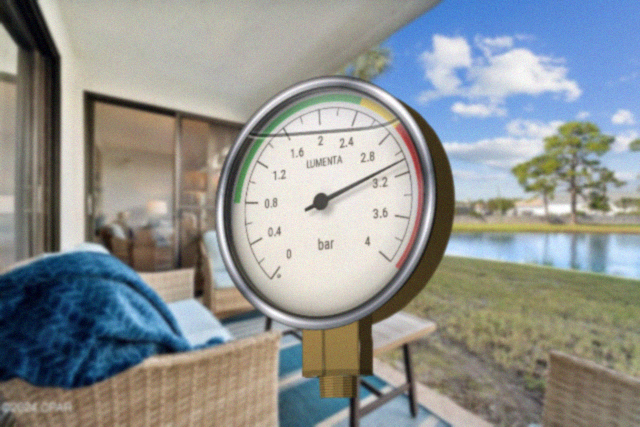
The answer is 3.1 bar
